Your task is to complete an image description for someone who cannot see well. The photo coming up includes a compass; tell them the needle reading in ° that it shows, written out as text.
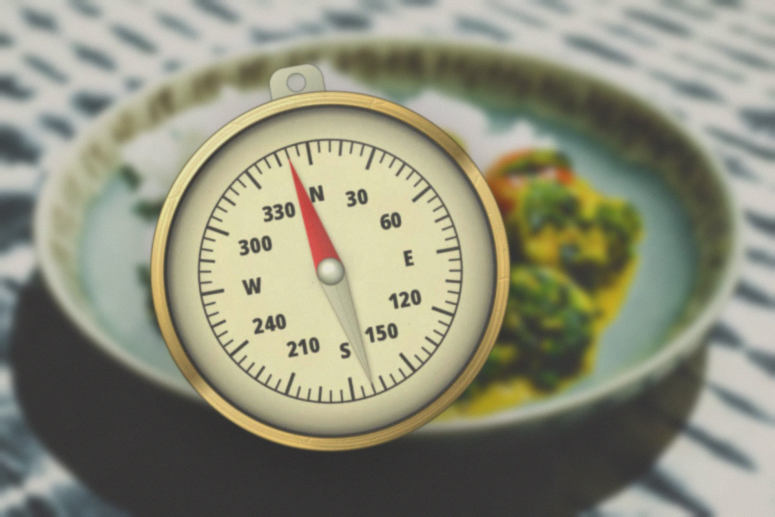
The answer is 350 °
